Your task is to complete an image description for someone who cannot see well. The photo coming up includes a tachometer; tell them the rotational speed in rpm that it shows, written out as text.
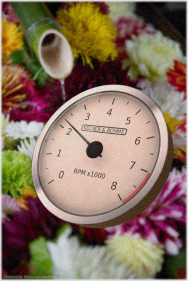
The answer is 2250 rpm
